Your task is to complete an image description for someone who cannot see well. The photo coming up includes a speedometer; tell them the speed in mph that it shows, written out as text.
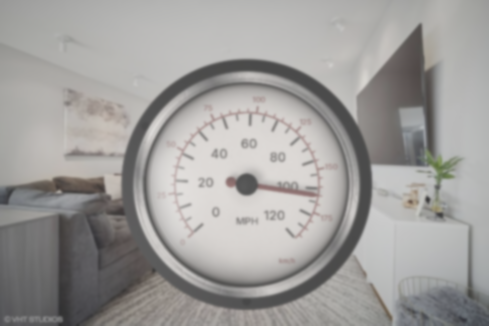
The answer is 102.5 mph
